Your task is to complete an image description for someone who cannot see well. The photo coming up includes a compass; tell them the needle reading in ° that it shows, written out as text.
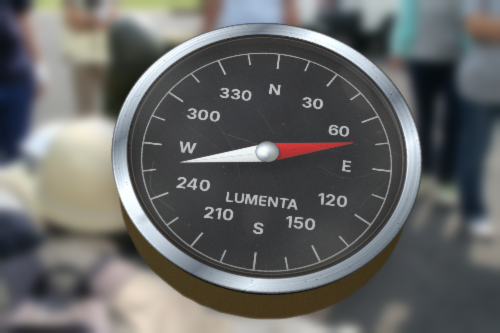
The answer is 75 °
